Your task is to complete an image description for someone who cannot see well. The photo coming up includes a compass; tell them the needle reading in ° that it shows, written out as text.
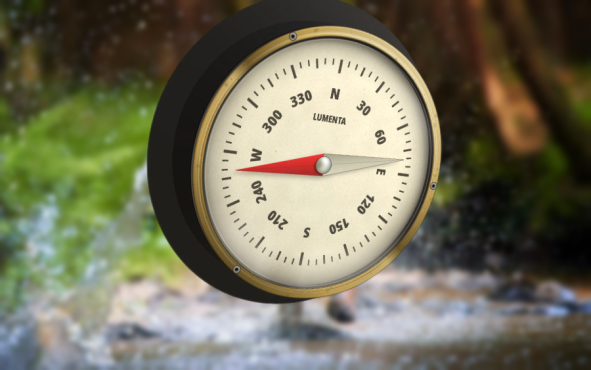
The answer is 260 °
